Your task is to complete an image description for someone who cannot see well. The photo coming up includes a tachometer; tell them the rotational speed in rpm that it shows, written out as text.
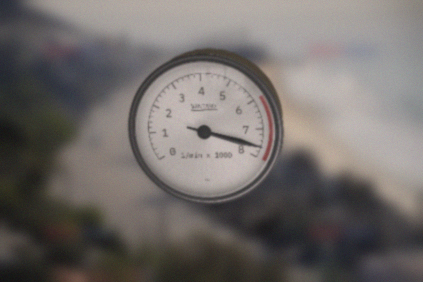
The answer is 7600 rpm
